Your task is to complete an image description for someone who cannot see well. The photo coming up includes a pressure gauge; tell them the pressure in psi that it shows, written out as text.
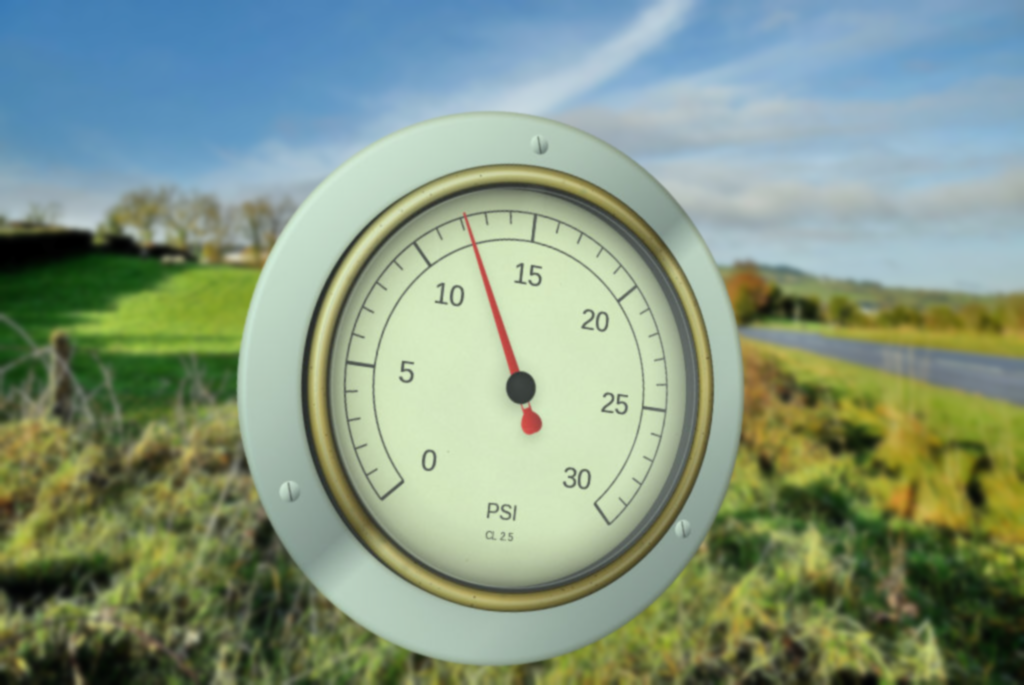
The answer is 12 psi
